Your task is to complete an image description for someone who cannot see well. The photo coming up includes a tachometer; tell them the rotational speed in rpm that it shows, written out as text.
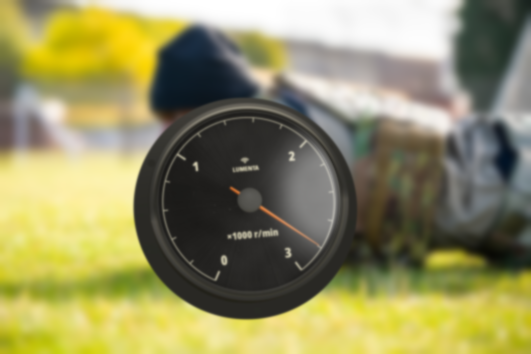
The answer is 2800 rpm
